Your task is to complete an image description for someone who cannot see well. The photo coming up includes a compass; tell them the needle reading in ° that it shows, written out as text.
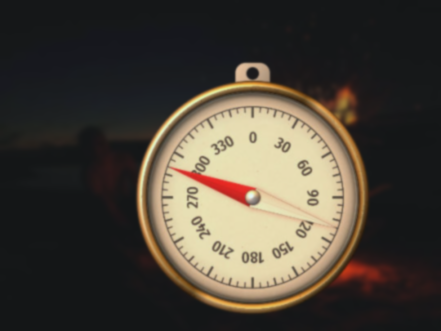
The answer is 290 °
